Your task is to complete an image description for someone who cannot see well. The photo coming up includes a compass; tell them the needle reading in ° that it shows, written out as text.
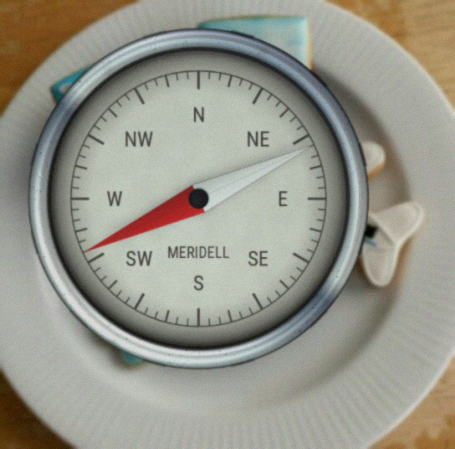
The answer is 245 °
